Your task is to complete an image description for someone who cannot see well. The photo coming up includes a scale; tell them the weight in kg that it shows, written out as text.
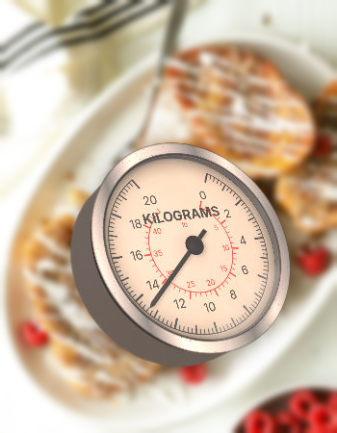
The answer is 13.4 kg
